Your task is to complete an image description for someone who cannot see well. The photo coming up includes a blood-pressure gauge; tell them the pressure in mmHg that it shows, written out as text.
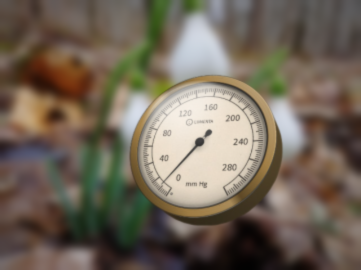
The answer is 10 mmHg
